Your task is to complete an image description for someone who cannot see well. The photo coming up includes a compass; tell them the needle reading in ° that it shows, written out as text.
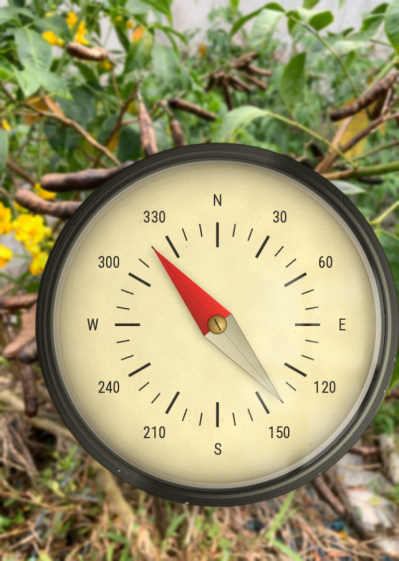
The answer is 320 °
